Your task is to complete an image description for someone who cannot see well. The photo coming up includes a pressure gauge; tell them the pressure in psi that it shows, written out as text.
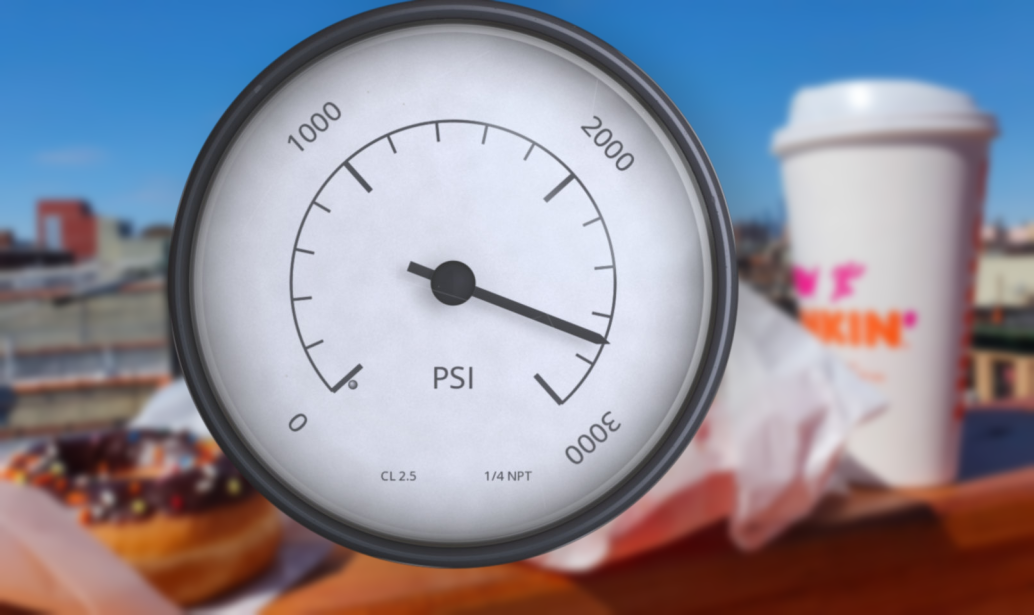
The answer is 2700 psi
